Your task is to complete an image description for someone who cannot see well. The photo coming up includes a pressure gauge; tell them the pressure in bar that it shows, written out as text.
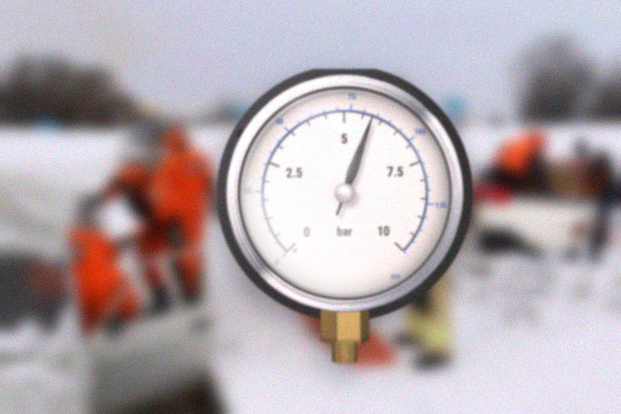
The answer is 5.75 bar
